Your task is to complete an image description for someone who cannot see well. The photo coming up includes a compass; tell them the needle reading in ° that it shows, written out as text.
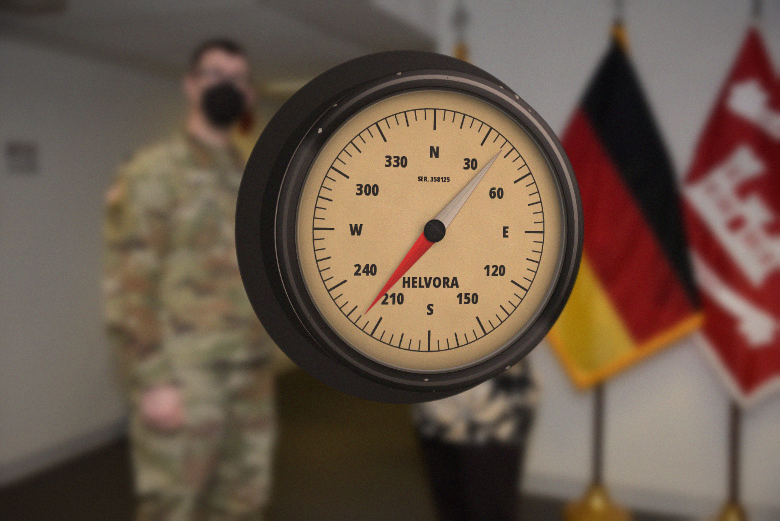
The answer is 220 °
